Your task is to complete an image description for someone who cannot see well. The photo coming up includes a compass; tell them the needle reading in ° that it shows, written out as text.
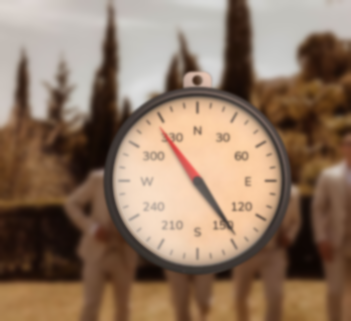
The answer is 325 °
